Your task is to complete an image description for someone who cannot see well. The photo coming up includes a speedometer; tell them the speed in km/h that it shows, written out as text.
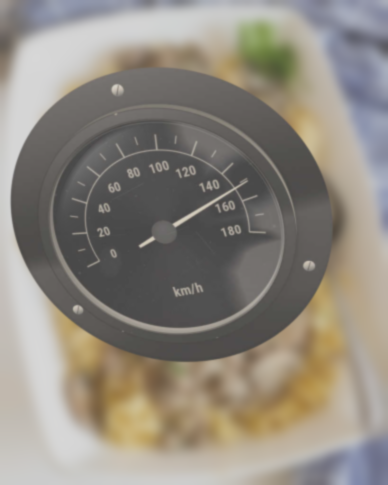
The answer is 150 km/h
